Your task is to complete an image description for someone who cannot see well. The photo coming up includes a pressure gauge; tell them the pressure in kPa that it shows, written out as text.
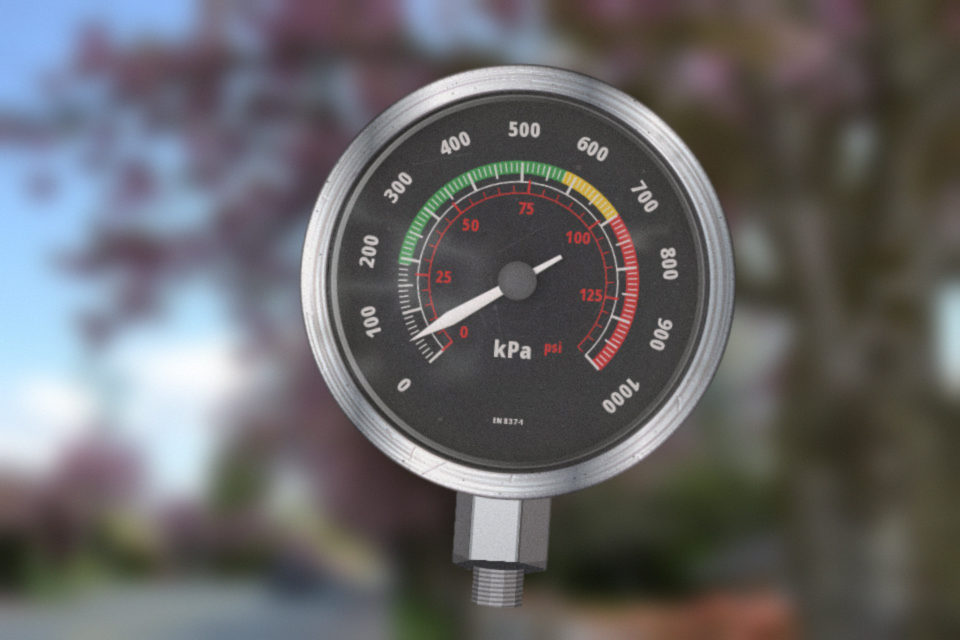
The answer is 50 kPa
